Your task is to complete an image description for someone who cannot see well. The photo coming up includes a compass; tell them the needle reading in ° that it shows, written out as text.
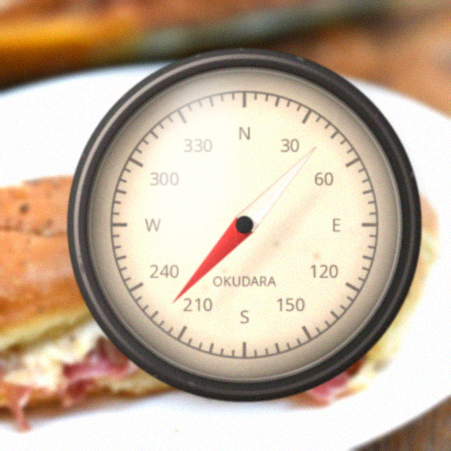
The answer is 222.5 °
